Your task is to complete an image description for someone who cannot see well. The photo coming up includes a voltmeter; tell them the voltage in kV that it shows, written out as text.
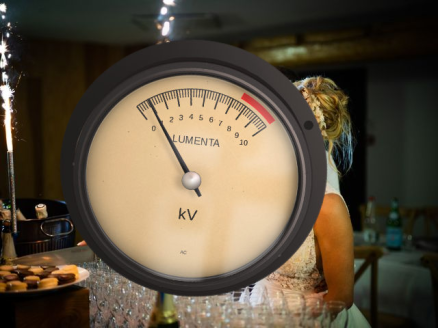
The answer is 1 kV
